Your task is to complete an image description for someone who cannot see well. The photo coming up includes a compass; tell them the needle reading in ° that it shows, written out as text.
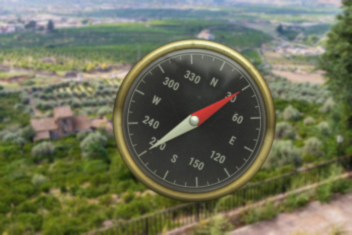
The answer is 30 °
